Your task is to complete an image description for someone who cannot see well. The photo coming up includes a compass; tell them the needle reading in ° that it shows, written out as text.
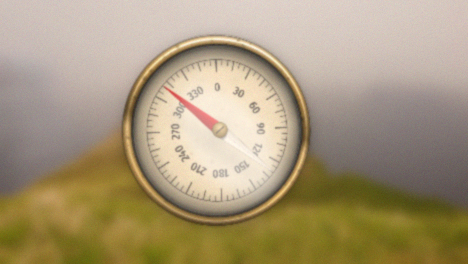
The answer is 310 °
